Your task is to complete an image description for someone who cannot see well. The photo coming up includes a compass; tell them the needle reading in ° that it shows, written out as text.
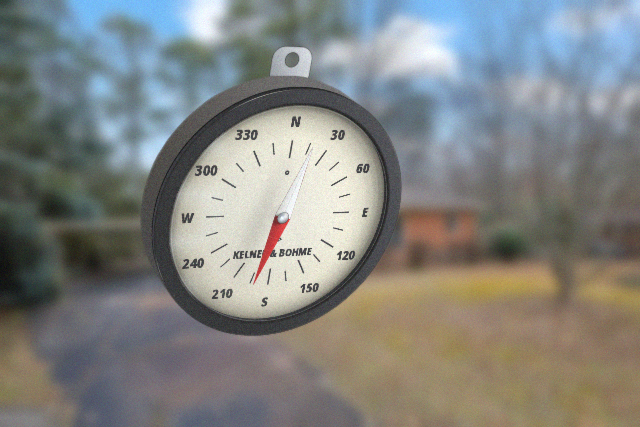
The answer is 195 °
